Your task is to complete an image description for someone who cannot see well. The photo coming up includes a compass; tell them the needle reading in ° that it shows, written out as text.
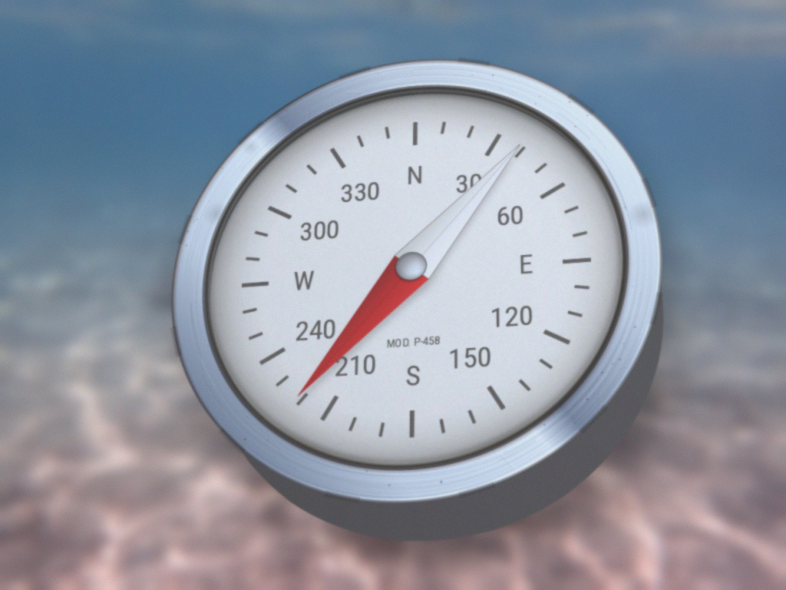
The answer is 220 °
